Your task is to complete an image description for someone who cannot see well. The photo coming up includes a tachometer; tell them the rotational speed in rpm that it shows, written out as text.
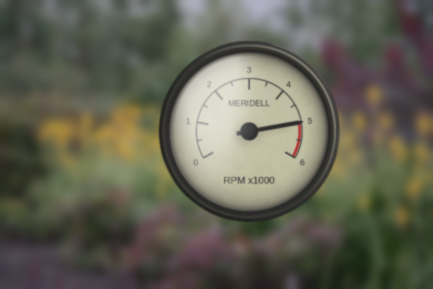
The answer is 5000 rpm
